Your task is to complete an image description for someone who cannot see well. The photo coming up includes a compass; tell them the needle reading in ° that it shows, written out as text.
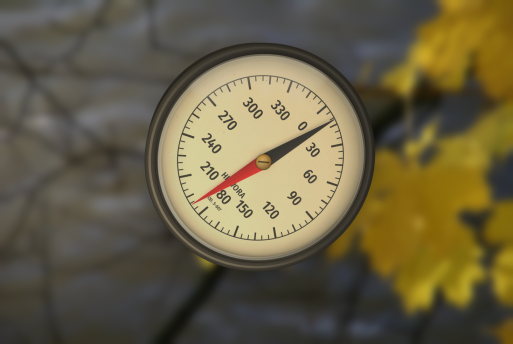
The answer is 190 °
